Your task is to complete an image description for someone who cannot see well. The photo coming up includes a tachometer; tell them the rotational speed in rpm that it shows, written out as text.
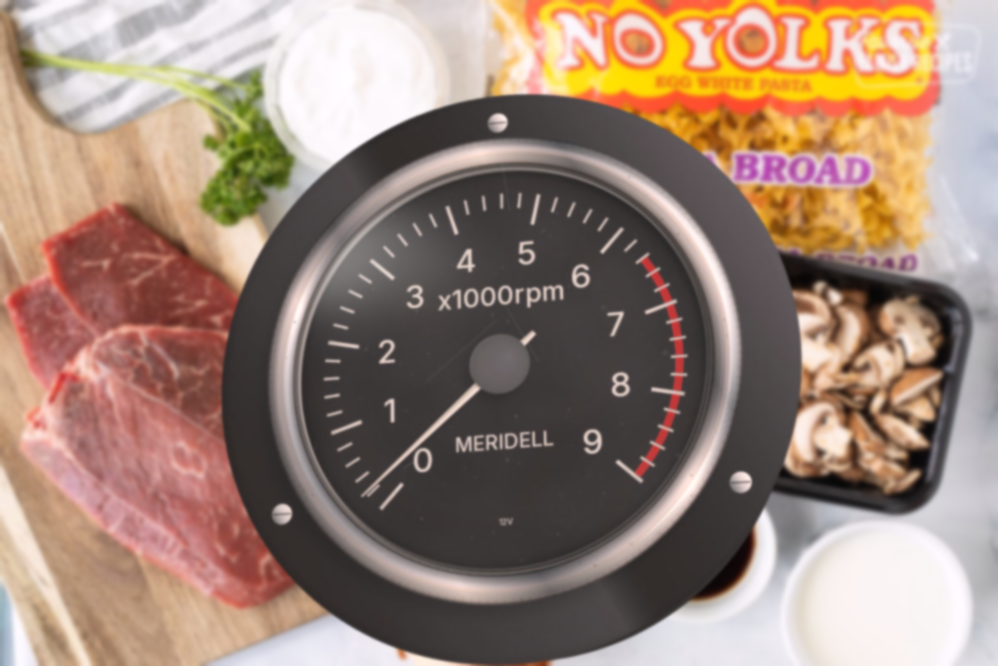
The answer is 200 rpm
